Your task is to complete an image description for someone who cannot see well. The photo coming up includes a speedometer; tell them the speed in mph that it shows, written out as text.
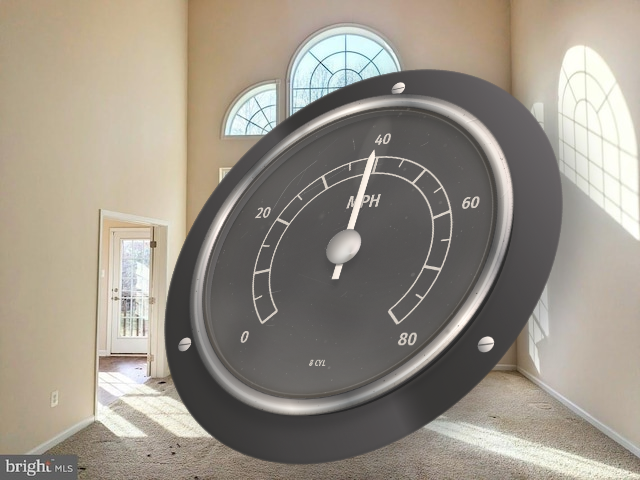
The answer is 40 mph
